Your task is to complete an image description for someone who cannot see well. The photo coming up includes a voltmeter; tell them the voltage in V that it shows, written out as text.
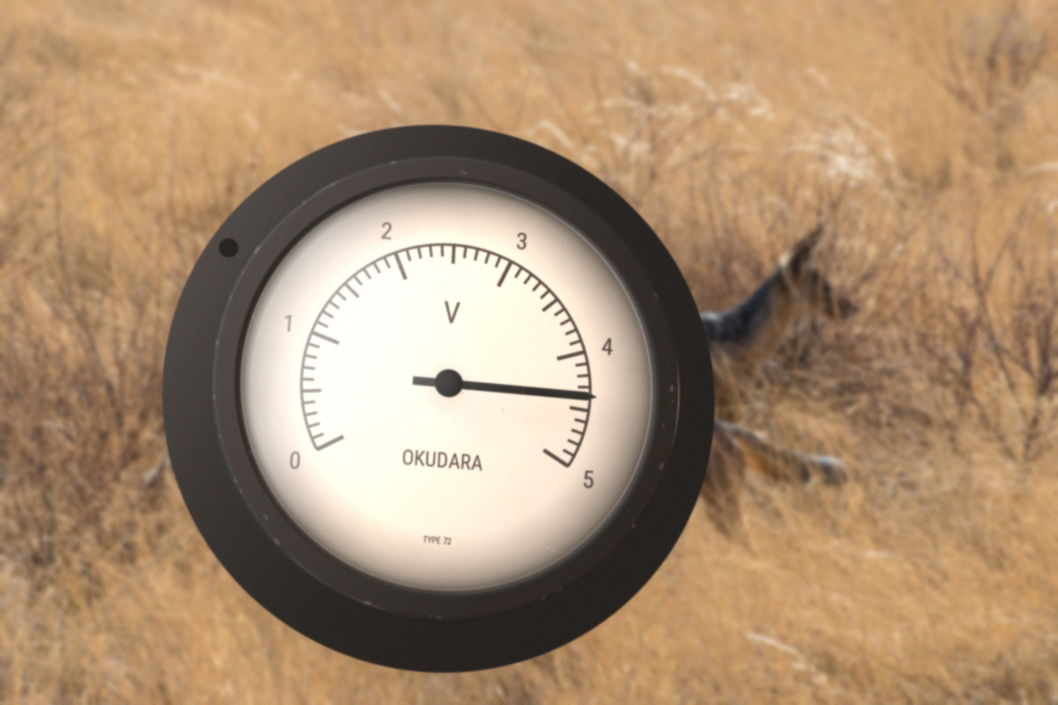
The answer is 4.4 V
